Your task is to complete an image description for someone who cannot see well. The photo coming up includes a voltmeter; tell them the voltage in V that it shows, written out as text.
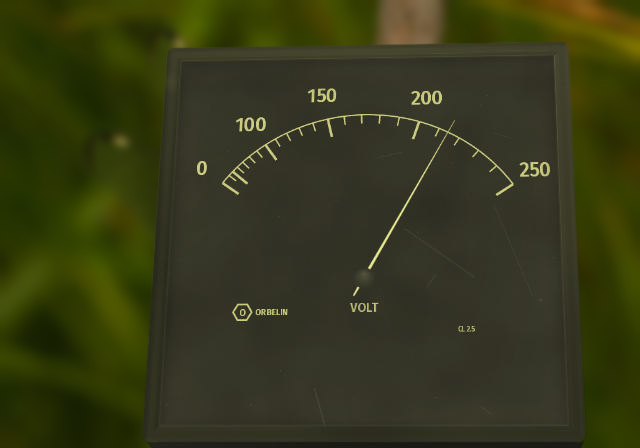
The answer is 215 V
